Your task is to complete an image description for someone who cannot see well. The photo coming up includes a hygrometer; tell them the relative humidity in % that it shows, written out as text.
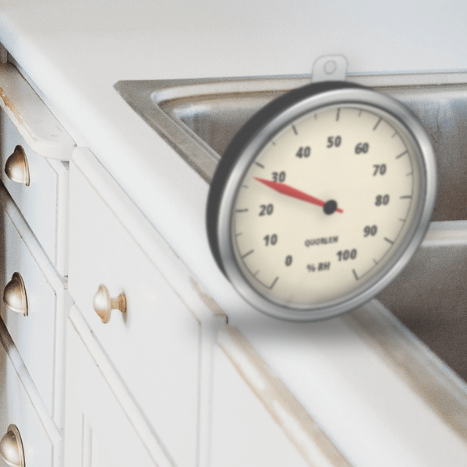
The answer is 27.5 %
